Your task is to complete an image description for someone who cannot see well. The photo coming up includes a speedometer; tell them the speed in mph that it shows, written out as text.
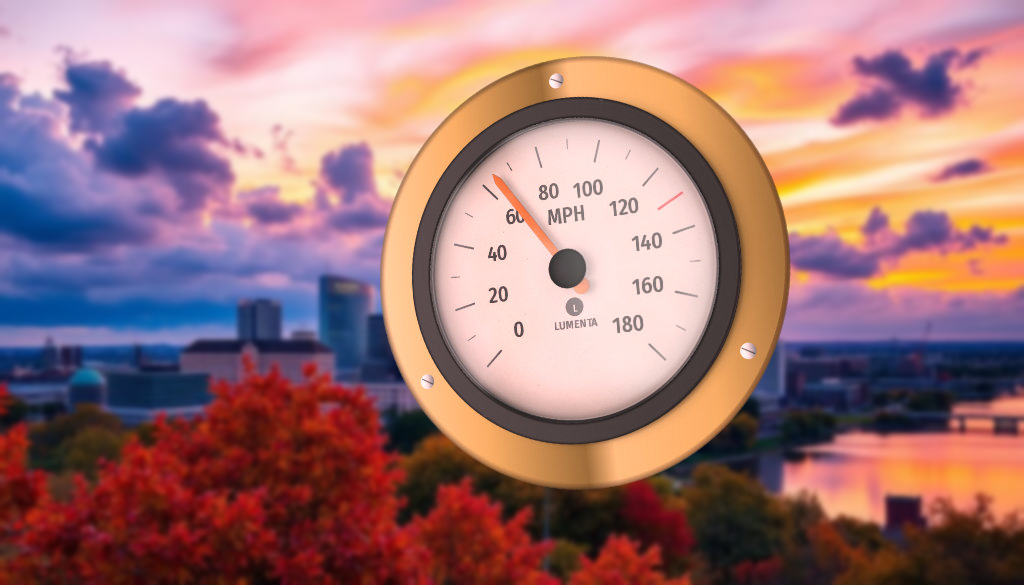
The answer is 65 mph
